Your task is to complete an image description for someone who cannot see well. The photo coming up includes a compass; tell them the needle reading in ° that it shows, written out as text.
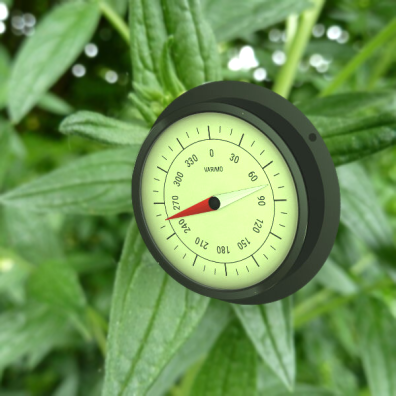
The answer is 255 °
